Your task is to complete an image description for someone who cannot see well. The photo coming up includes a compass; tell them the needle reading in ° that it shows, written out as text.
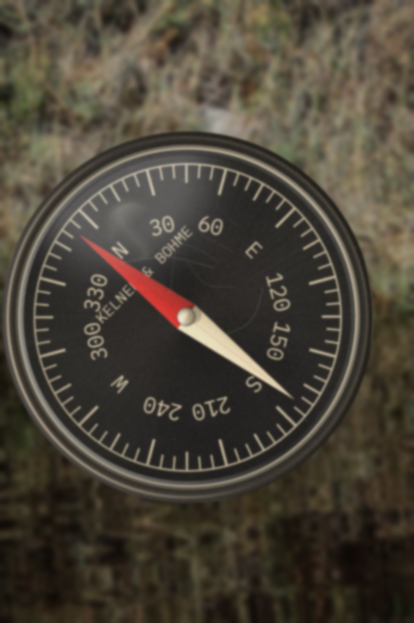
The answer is 352.5 °
